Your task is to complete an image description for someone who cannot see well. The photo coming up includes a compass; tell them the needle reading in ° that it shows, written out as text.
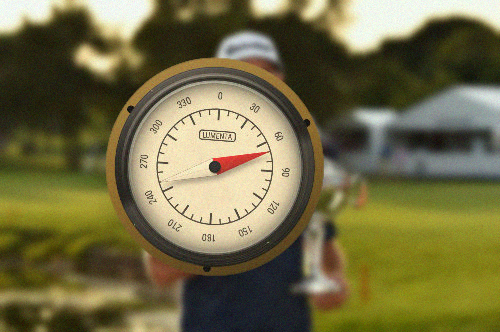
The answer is 70 °
